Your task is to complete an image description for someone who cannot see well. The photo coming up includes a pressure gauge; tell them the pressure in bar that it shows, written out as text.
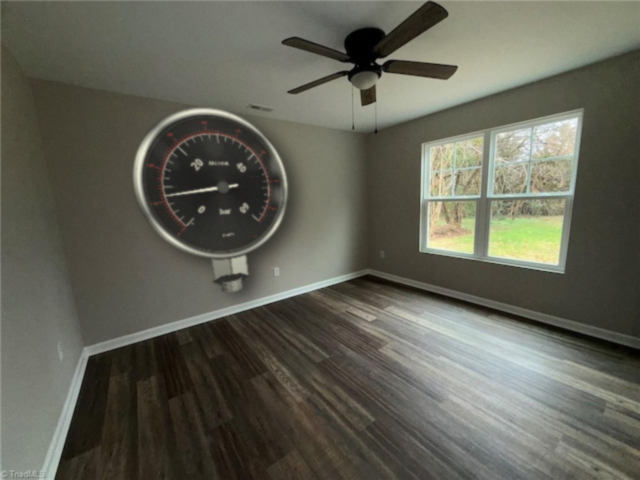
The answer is 8 bar
